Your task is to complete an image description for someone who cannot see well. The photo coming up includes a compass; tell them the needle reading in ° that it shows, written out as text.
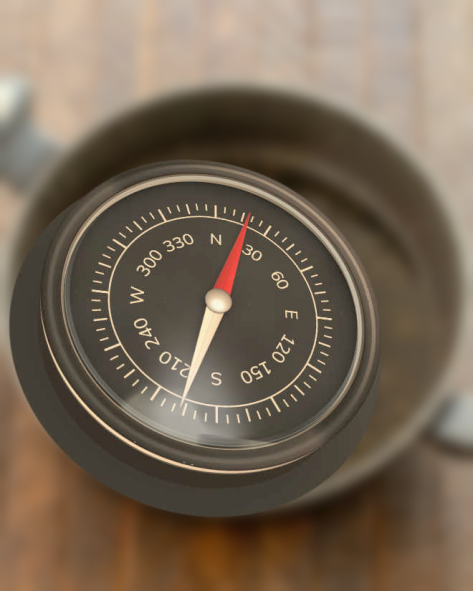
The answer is 17.5 °
